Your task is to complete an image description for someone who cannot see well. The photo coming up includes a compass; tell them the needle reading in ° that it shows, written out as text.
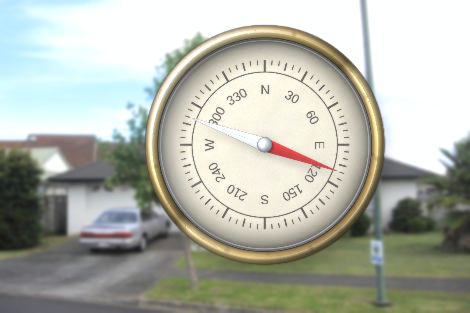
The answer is 110 °
